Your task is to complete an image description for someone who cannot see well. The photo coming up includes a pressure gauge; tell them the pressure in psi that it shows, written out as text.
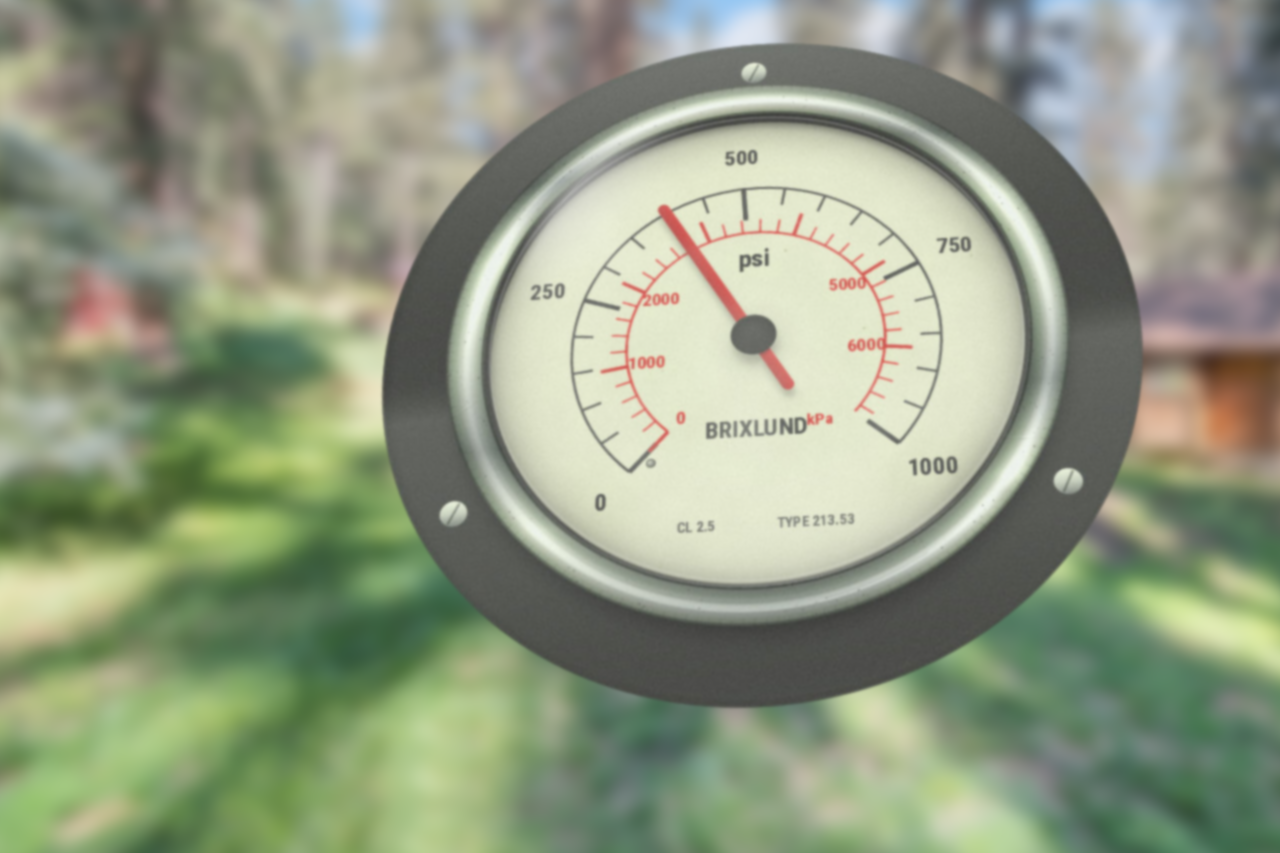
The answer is 400 psi
